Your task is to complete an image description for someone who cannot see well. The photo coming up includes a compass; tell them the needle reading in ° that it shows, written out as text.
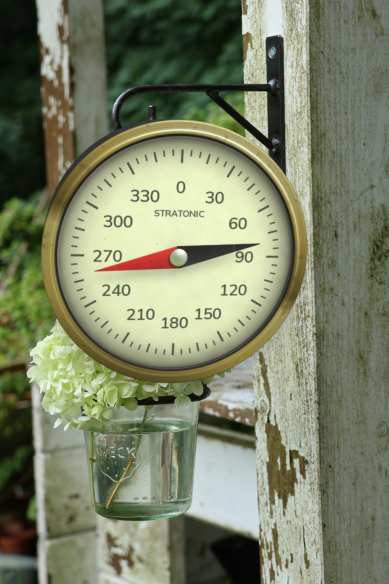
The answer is 260 °
